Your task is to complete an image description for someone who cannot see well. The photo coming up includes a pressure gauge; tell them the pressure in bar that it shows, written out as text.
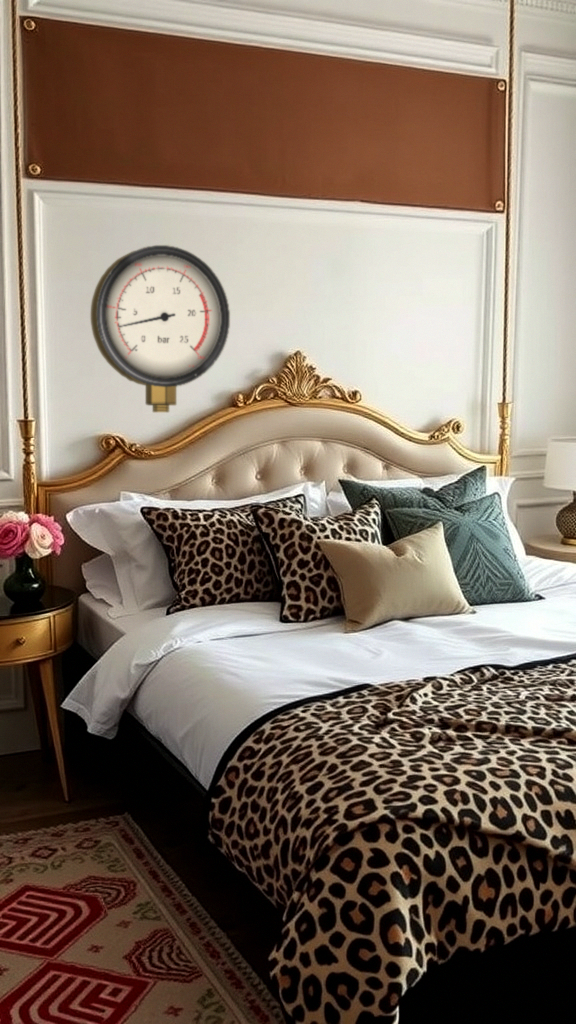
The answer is 3 bar
